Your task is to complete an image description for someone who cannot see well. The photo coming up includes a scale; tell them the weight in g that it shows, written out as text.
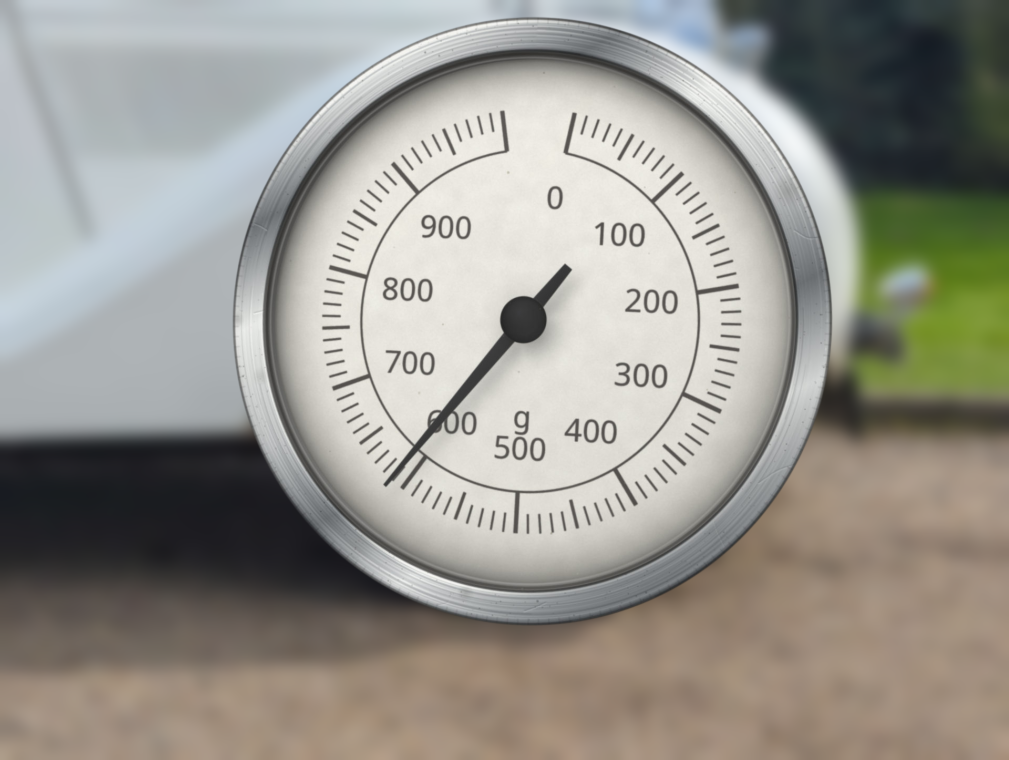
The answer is 610 g
